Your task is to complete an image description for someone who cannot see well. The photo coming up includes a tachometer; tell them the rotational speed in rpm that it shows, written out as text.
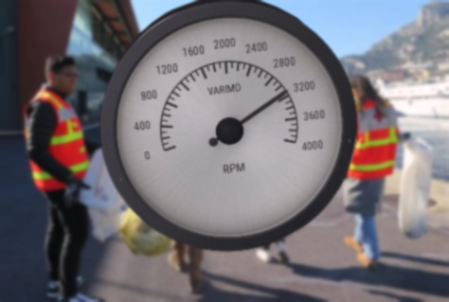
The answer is 3100 rpm
